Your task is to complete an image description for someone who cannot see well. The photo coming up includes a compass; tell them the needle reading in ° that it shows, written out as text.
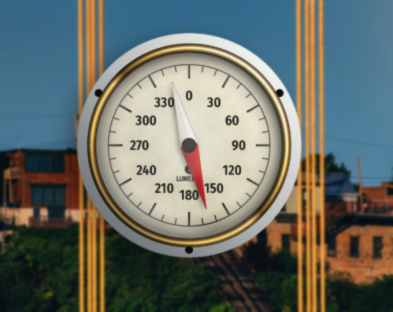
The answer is 165 °
